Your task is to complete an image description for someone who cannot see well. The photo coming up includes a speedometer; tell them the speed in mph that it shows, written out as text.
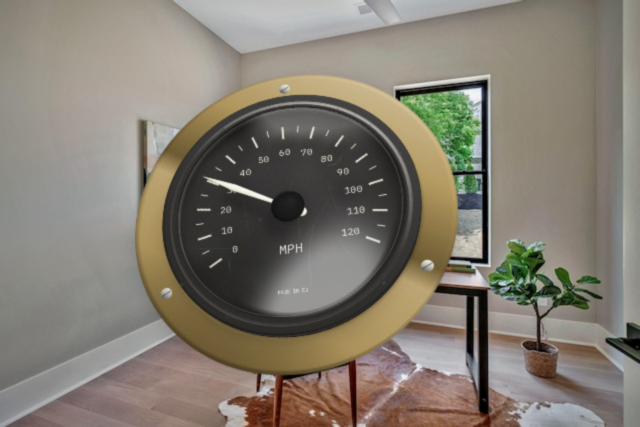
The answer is 30 mph
